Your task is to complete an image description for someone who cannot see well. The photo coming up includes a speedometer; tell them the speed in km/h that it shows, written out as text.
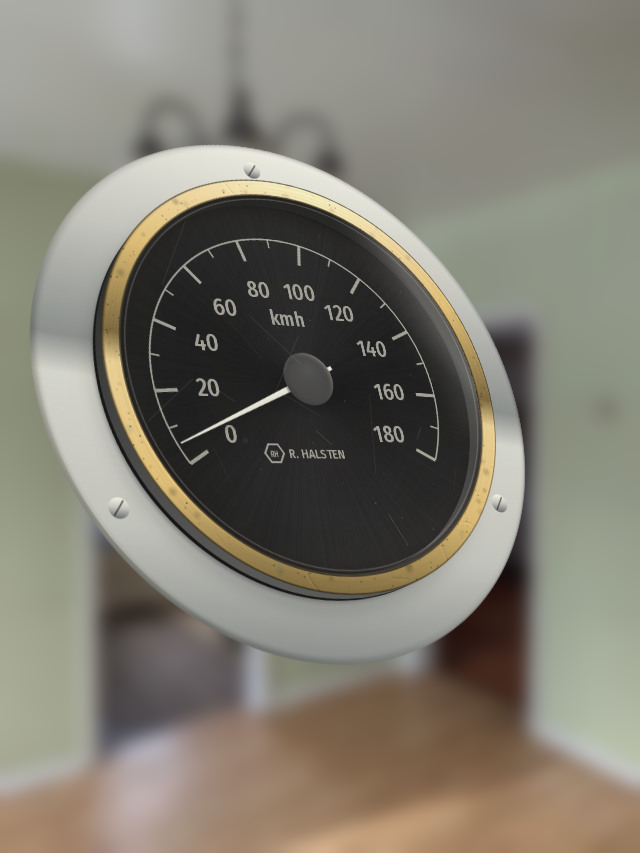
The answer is 5 km/h
